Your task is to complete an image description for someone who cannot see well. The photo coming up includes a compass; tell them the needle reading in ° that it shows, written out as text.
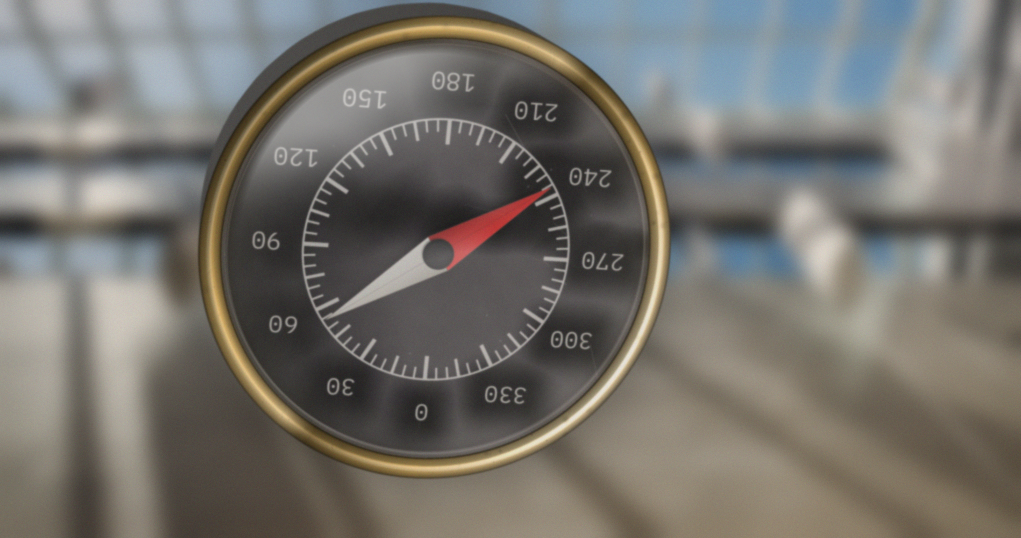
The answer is 235 °
